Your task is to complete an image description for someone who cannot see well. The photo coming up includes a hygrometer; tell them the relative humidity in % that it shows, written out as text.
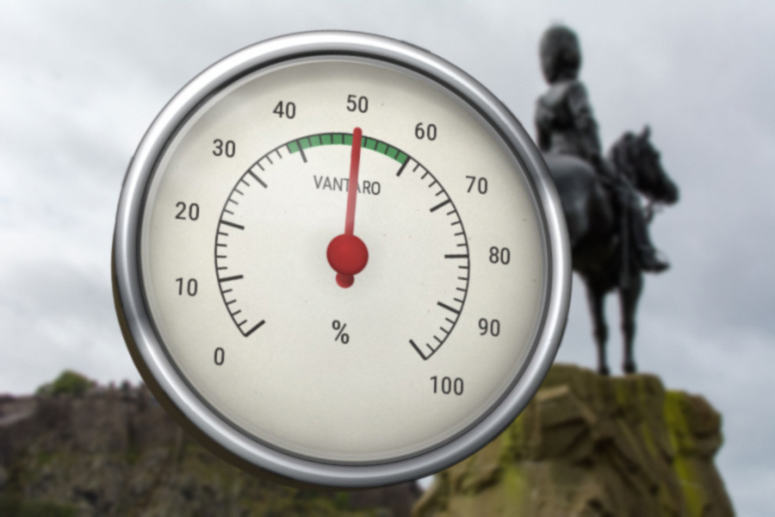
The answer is 50 %
